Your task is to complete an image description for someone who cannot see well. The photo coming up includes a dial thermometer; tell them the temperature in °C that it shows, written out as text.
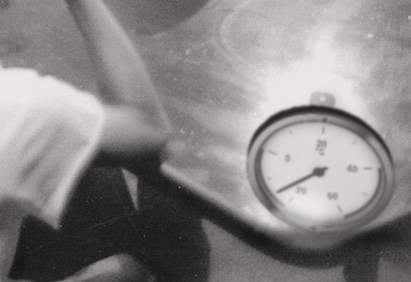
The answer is -15 °C
